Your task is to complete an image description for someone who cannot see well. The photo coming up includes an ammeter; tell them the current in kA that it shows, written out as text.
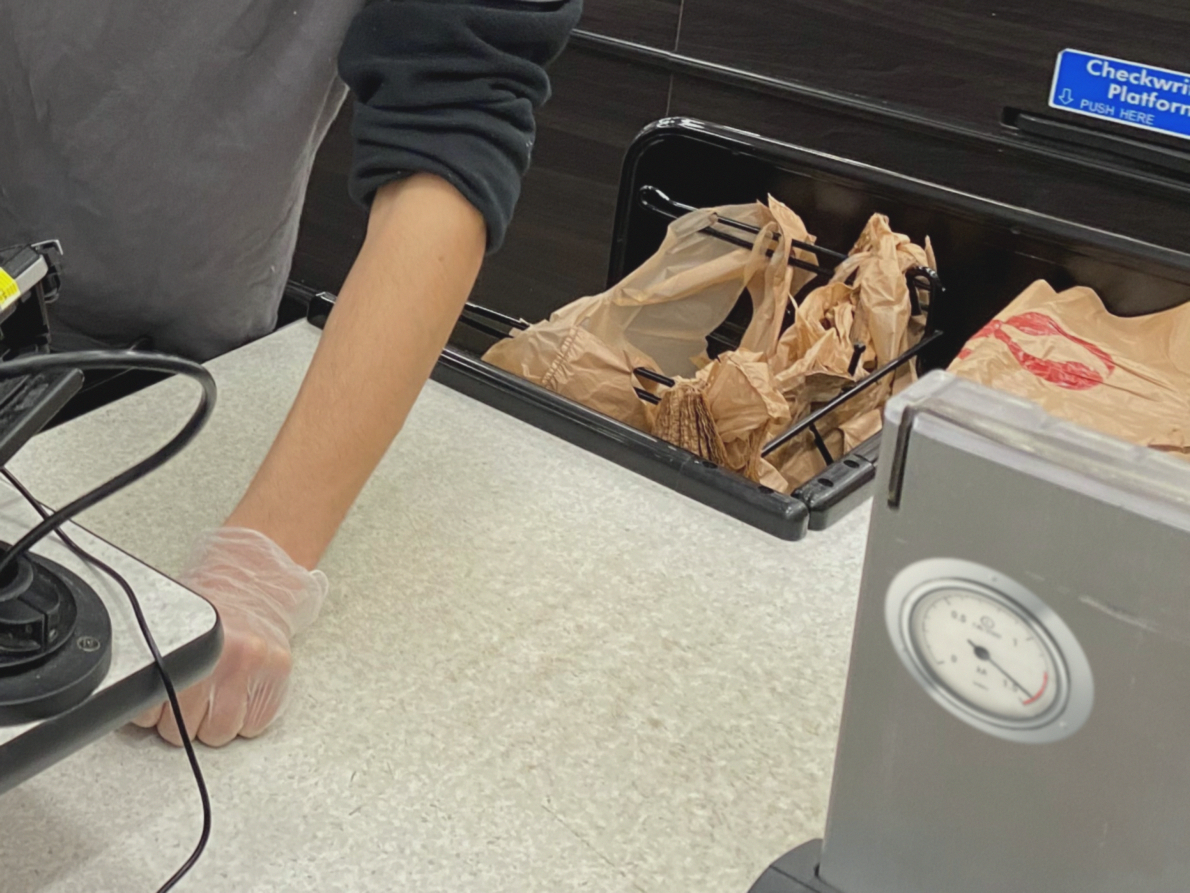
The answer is 1.4 kA
